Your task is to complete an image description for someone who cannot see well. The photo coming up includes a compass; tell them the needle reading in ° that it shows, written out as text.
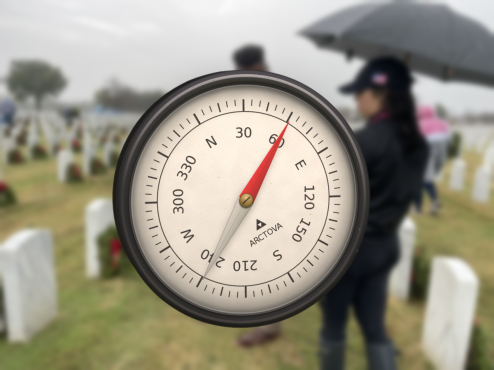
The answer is 60 °
